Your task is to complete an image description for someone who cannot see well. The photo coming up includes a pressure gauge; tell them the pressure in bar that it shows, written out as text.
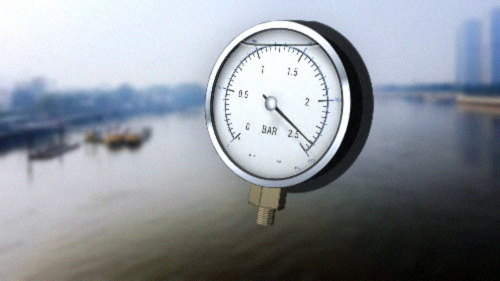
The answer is 2.4 bar
